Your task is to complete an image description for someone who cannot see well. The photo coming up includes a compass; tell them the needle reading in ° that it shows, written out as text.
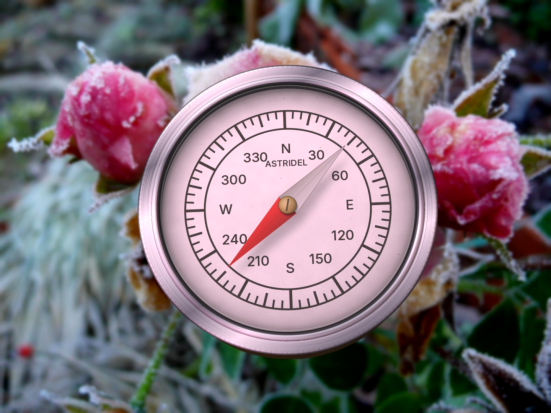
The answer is 225 °
